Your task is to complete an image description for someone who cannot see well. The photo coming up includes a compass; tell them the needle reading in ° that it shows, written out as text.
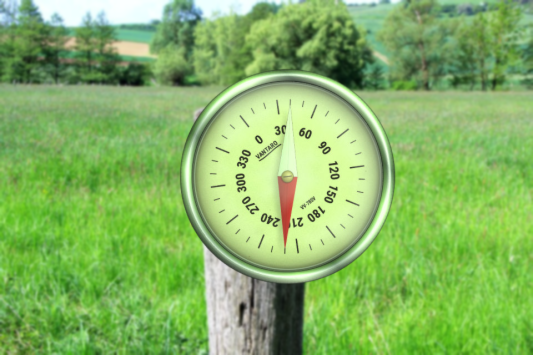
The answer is 220 °
